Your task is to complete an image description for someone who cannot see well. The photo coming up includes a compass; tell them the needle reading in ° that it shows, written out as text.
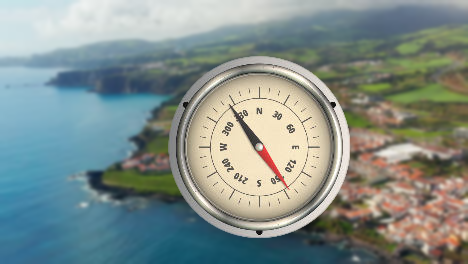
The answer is 145 °
